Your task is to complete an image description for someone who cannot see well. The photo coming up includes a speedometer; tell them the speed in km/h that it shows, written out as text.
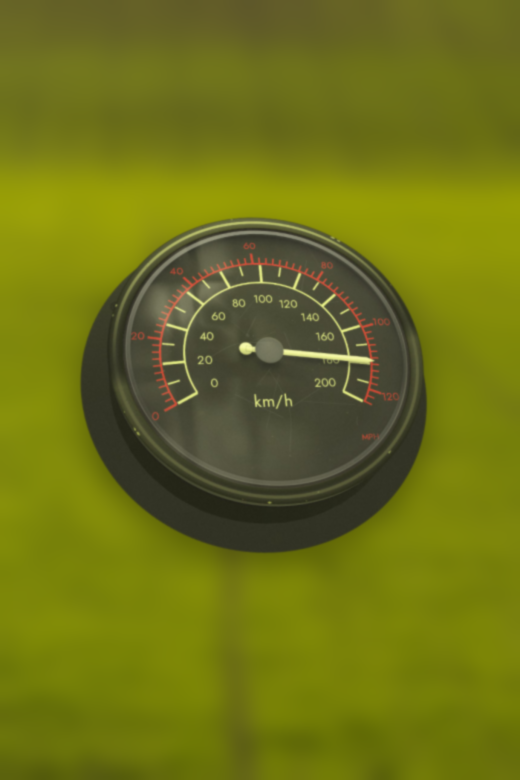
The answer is 180 km/h
